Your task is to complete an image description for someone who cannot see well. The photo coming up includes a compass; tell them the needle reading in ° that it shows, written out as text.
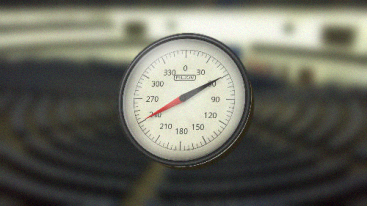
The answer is 240 °
